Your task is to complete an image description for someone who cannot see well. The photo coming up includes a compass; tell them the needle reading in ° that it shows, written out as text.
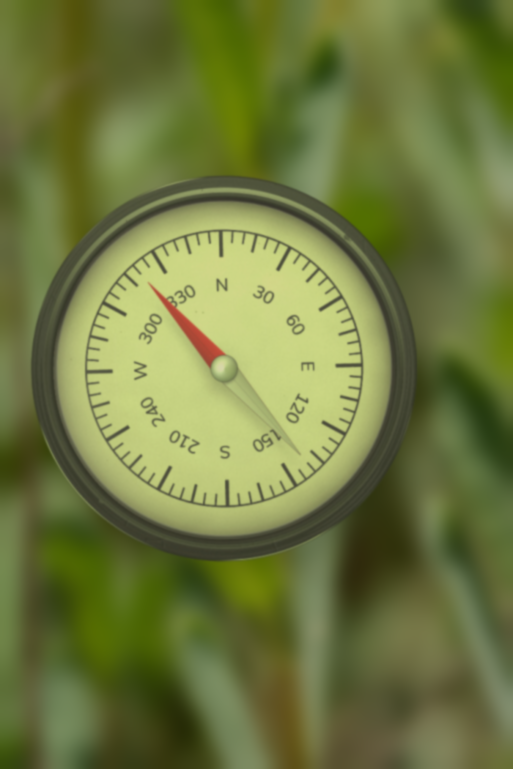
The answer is 320 °
